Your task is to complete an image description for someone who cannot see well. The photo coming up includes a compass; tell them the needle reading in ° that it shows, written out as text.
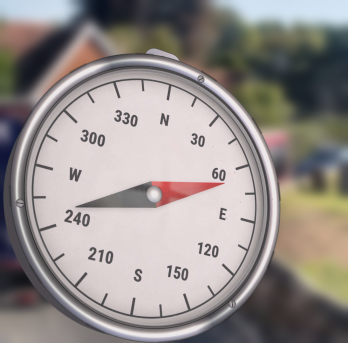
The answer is 67.5 °
